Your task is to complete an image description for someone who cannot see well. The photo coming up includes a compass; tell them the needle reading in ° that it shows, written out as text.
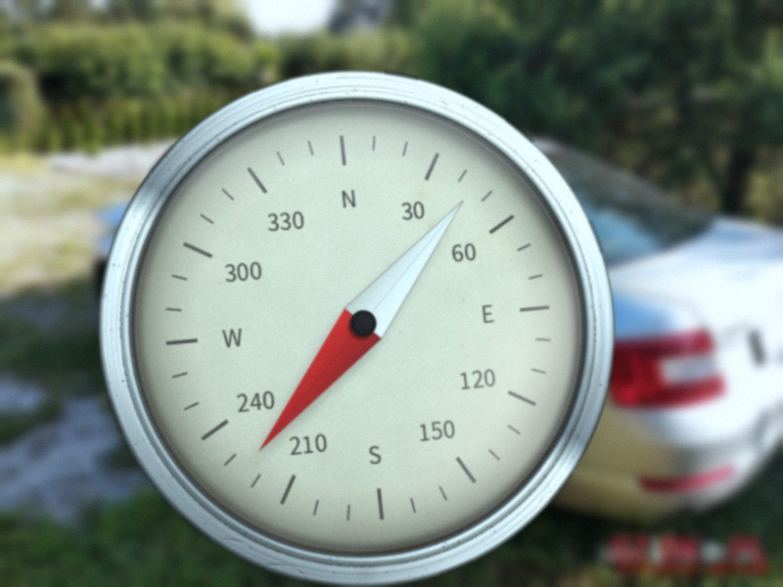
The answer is 225 °
